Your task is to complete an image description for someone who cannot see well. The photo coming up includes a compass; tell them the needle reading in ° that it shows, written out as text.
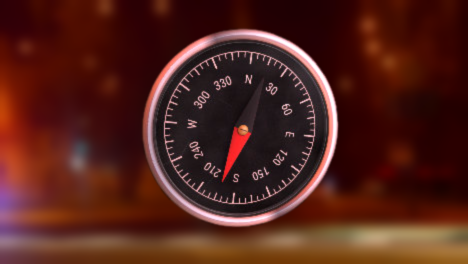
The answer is 195 °
